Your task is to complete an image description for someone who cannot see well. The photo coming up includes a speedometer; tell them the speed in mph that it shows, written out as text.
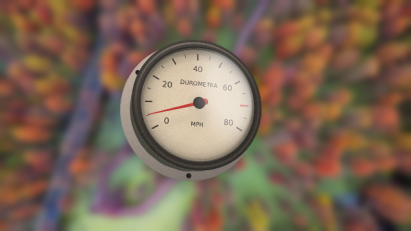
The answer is 5 mph
